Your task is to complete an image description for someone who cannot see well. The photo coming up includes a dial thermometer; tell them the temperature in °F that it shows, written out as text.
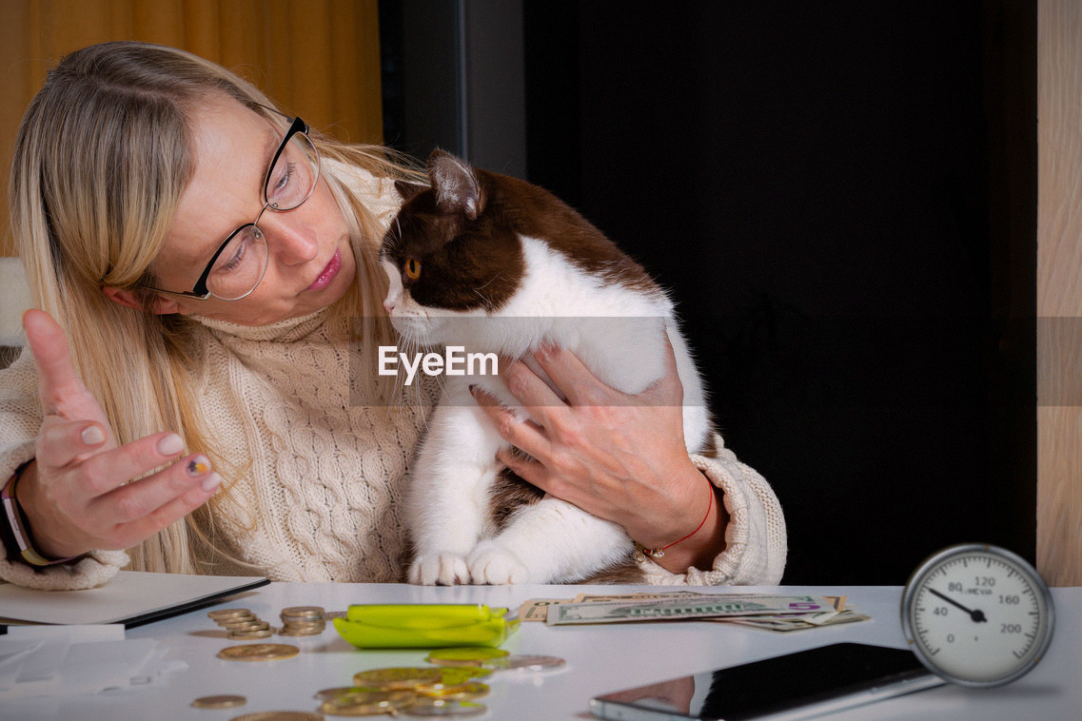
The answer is 60 °F
